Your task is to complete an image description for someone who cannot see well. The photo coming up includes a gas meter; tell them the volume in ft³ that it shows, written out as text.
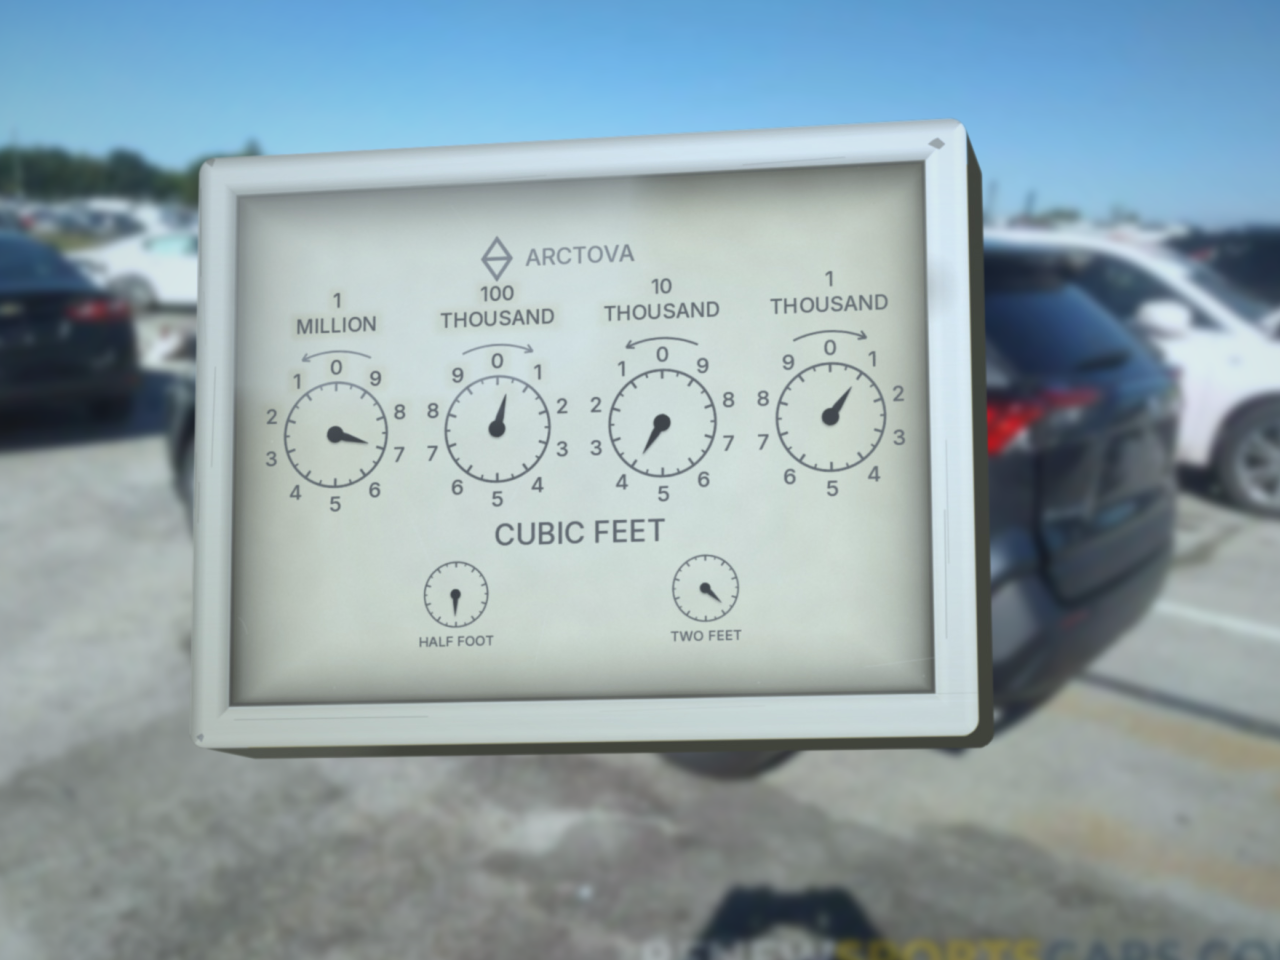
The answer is 704100 ft³
